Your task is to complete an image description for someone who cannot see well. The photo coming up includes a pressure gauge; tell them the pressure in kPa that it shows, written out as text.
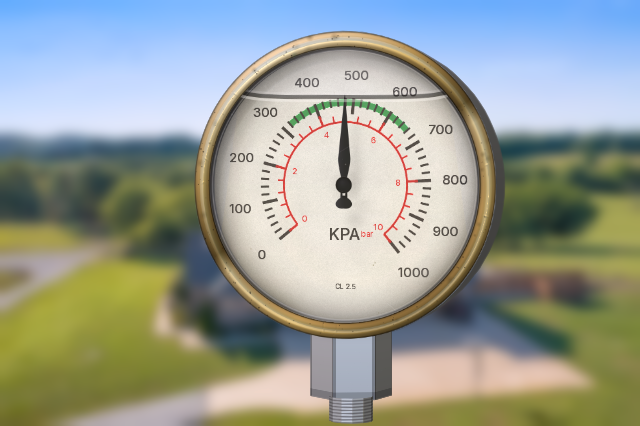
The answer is 480 kPa
